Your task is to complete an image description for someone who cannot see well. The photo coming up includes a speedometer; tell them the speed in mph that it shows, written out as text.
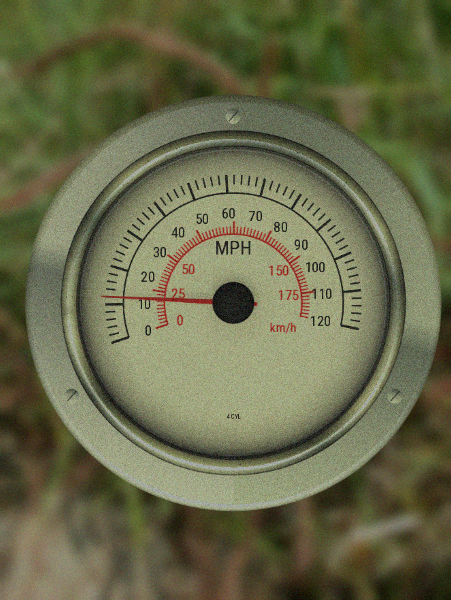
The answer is 12 mph
